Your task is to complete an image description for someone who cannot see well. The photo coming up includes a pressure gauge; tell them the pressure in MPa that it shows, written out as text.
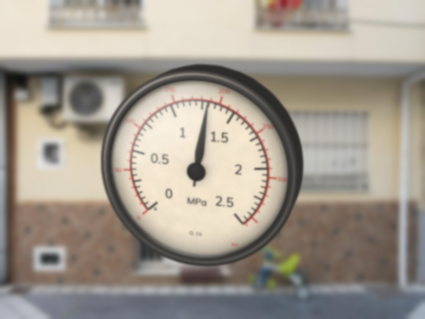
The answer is 1.3 MPa
